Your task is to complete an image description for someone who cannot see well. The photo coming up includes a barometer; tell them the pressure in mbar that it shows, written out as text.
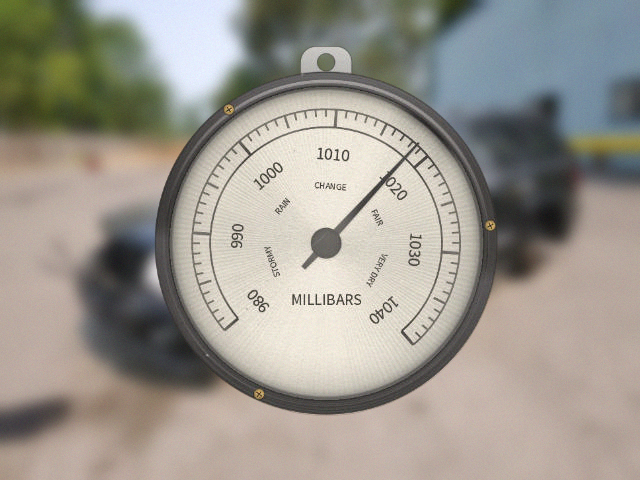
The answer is 1018.5 mbar
